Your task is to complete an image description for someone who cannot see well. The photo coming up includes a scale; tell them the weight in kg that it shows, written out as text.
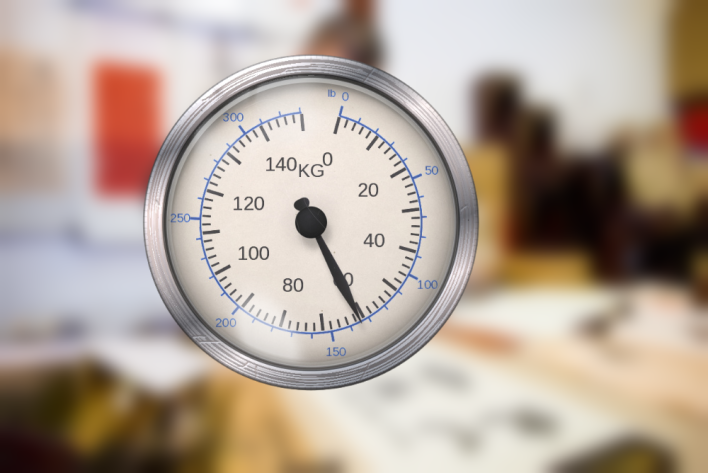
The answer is 61 kg
